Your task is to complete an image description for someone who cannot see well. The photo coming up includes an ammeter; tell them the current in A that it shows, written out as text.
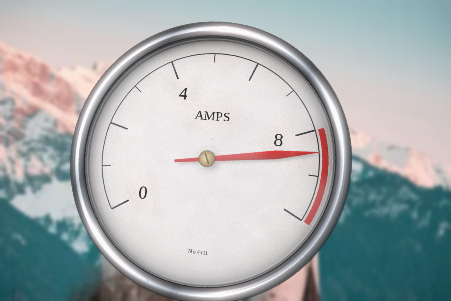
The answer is 8.5 A
